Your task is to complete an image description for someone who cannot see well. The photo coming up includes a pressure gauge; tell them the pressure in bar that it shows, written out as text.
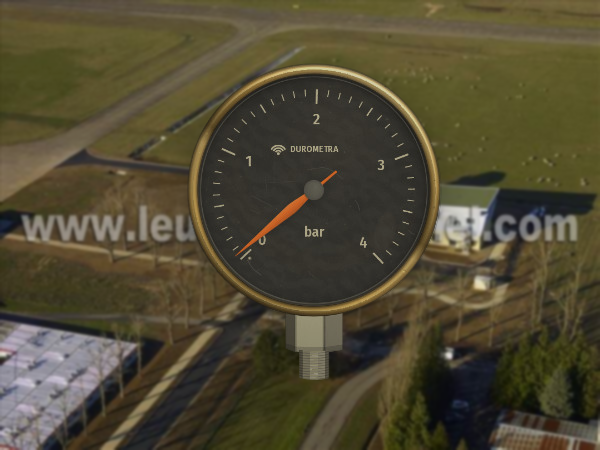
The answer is 0.05 bar
